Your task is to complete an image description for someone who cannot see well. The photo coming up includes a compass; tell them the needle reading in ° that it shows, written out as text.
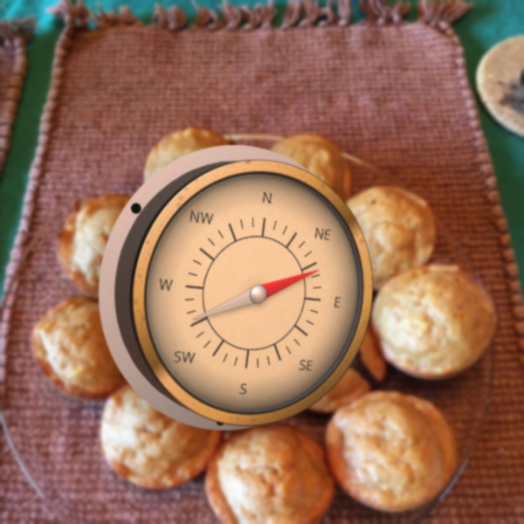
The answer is 65 °
